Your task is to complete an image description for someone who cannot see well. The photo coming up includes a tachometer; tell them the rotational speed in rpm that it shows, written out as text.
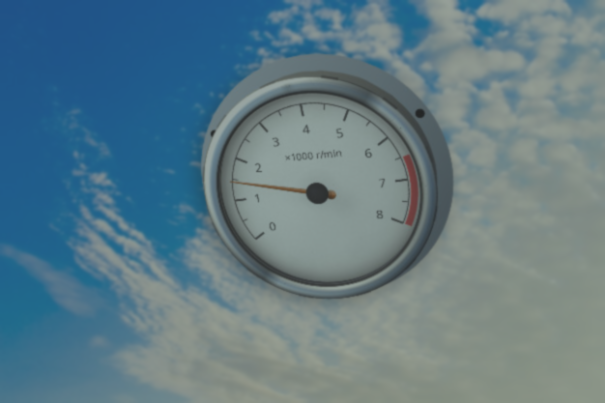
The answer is 1500 rpm
